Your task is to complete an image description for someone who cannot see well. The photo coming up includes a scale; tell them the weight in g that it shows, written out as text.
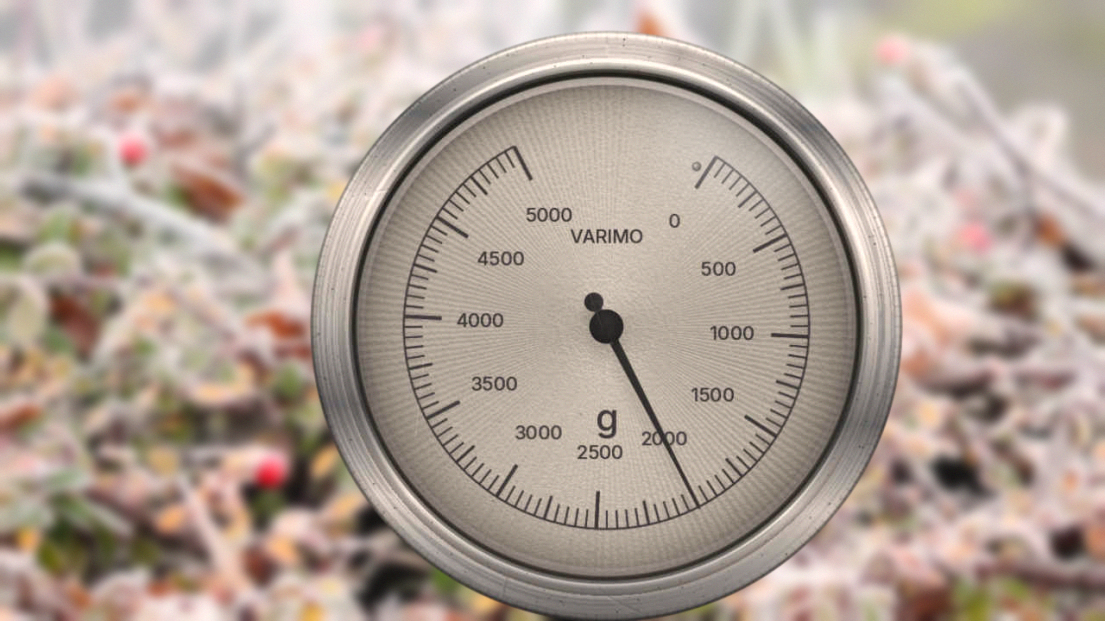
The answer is 2000 g
